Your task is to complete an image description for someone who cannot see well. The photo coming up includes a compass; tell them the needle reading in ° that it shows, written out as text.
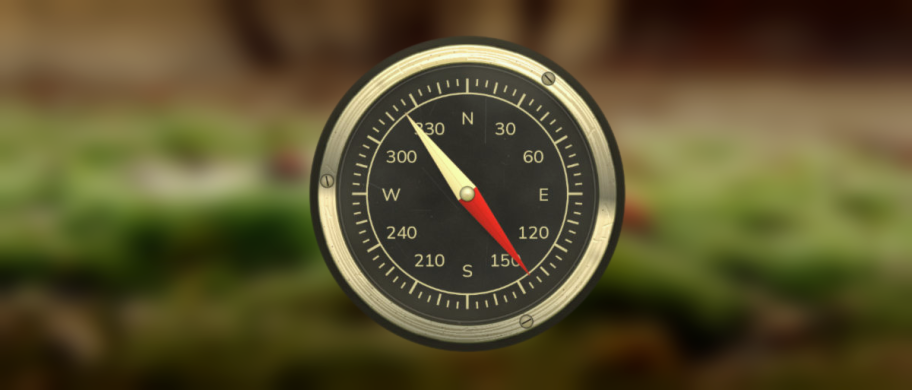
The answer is 142.5 °
